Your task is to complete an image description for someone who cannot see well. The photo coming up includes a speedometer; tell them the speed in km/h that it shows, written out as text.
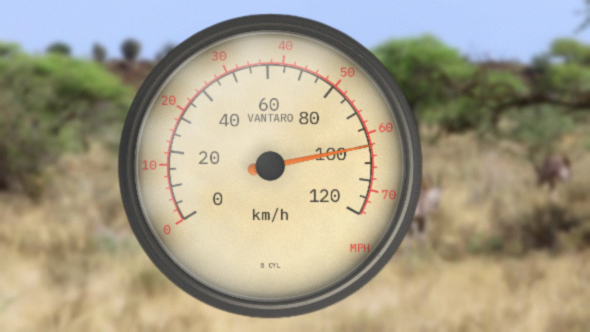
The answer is 100 km/h
